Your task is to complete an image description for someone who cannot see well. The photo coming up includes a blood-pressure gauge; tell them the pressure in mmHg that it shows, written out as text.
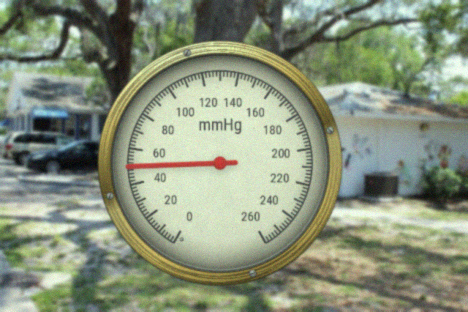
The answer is 50 mmHg
